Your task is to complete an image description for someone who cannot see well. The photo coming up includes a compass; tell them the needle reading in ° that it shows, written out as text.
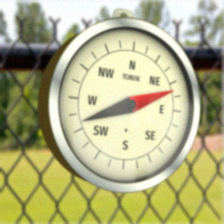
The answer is 67.5 °
